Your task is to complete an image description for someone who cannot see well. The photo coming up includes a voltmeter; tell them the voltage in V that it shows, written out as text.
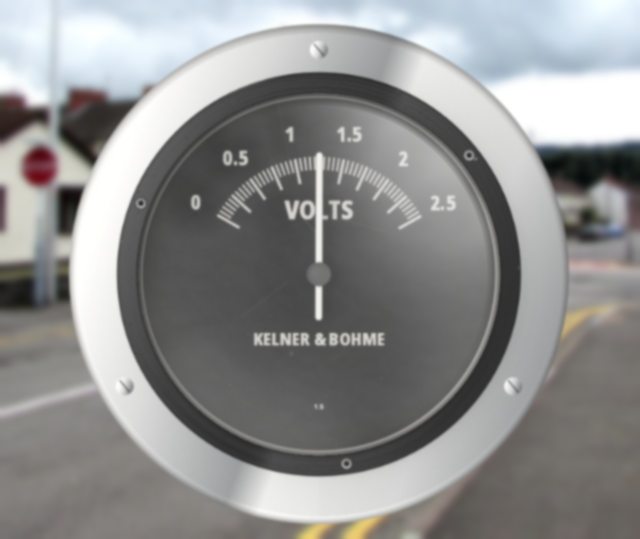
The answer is 1.25 V
